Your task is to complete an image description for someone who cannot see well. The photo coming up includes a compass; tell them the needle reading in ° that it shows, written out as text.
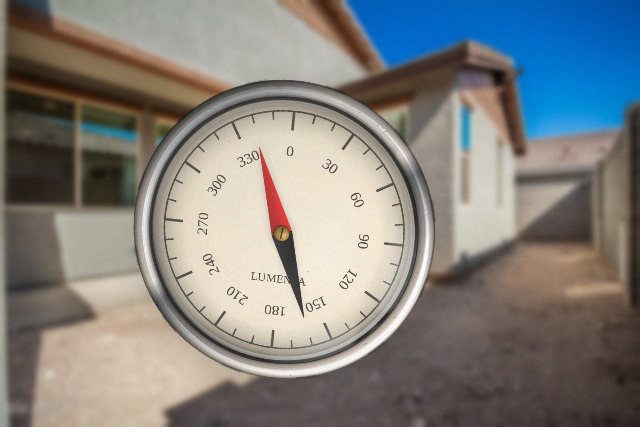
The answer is 340 °
